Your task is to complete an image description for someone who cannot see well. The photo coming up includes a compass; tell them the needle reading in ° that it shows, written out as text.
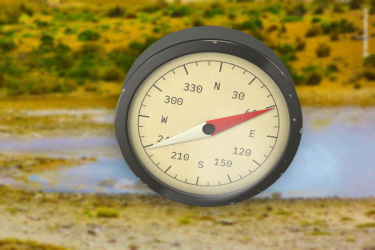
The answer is 60 °
